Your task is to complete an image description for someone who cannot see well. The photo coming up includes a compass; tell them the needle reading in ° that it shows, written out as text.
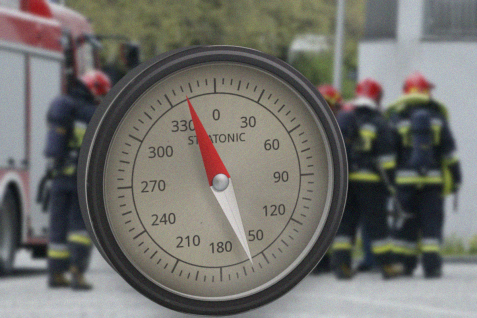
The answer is 340 °
